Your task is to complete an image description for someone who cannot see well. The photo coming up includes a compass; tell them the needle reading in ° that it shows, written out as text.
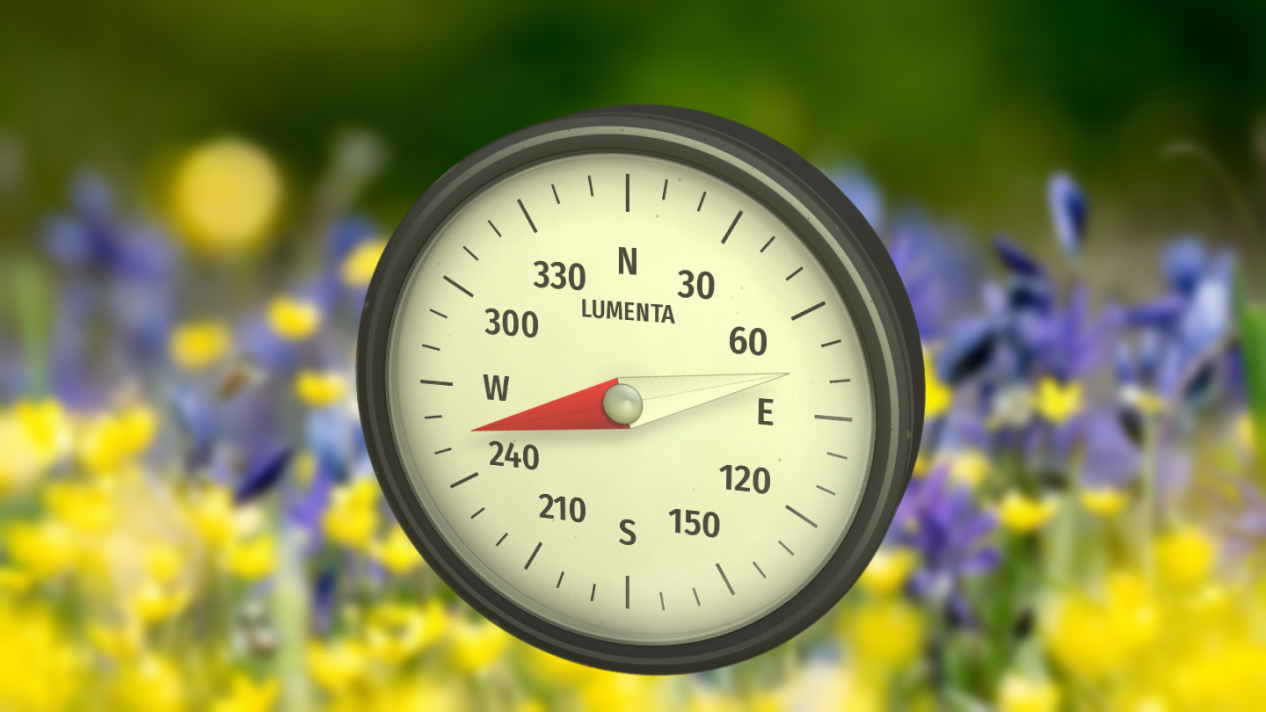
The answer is 255 °
